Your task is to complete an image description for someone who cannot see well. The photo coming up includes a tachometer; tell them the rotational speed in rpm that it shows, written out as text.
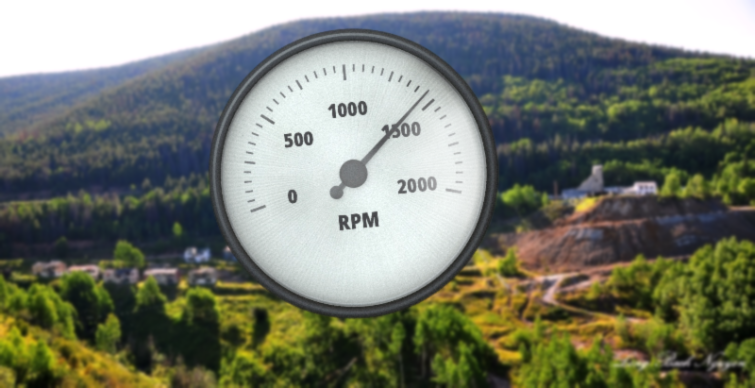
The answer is 1450 rpm
